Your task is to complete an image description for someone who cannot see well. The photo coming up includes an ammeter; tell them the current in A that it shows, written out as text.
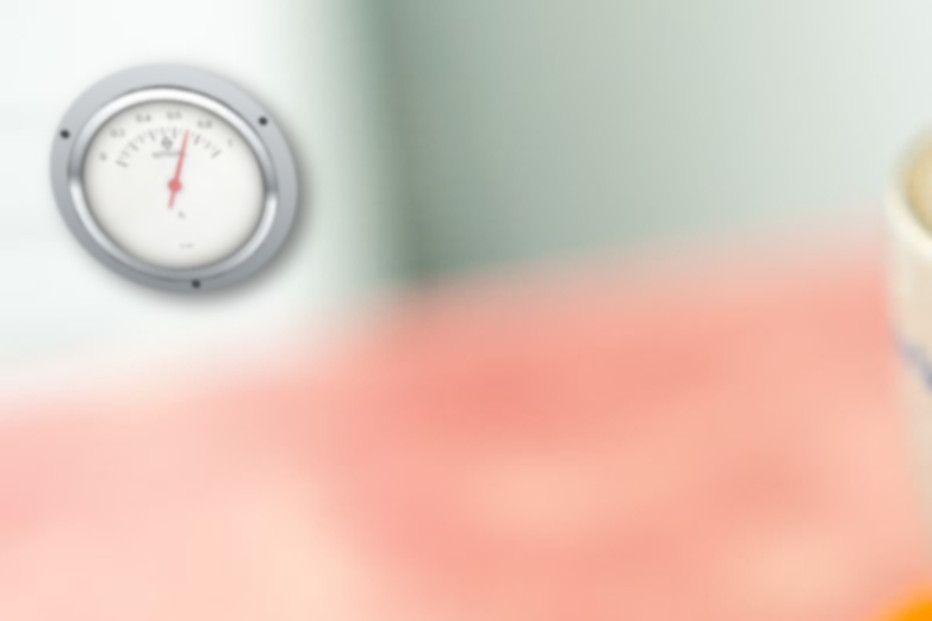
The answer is 0.7 A
